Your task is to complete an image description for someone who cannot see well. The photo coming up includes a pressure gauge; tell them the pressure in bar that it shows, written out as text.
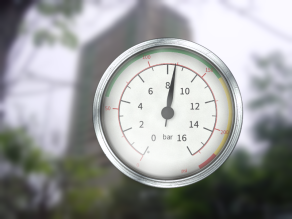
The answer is 8.5 bar
